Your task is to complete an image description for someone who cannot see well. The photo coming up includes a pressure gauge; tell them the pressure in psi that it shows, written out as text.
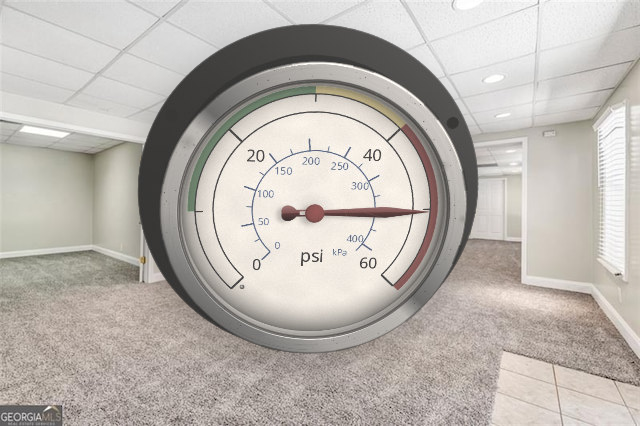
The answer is 50 psi
